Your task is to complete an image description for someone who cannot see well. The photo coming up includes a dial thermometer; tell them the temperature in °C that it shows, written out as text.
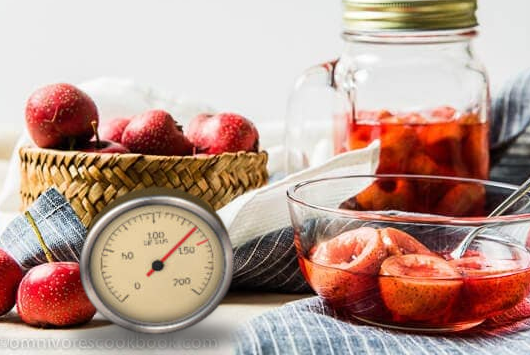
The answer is 135 °C
